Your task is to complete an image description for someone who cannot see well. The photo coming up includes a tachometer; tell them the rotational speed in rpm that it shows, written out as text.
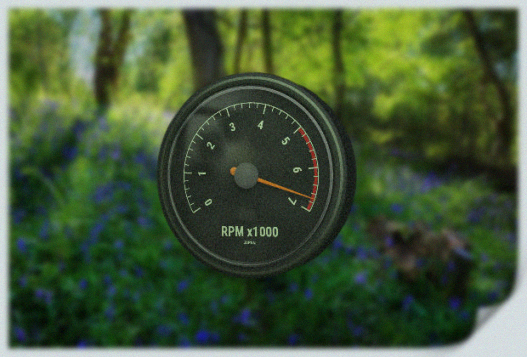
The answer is 6700 rpm
